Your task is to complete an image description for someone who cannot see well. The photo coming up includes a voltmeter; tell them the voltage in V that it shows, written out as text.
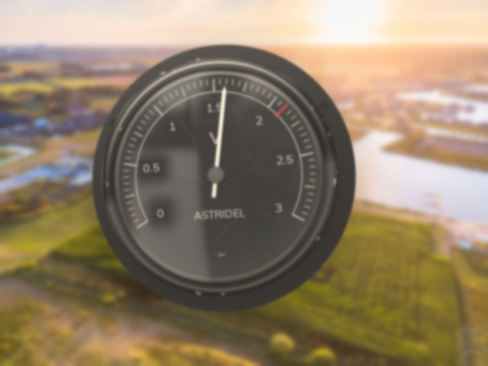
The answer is 1.6 V
